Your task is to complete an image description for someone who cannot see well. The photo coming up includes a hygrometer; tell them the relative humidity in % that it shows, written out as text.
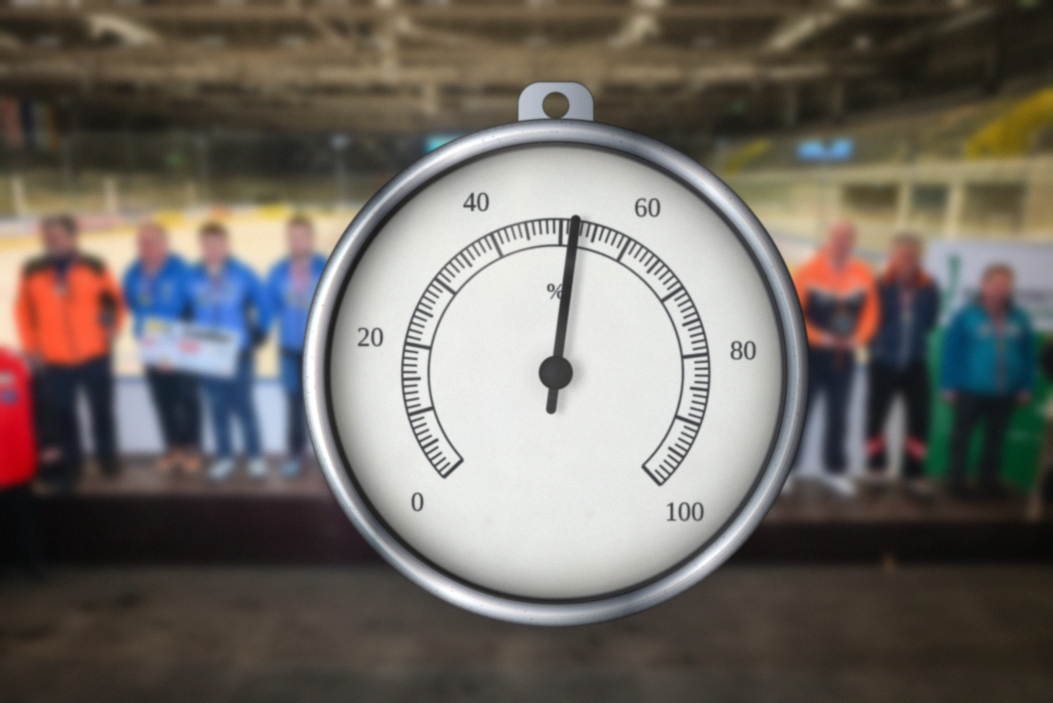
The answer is 52 %
